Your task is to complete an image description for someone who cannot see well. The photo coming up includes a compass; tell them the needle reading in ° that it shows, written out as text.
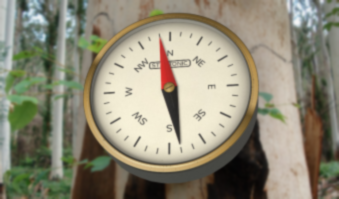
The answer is 350 °
